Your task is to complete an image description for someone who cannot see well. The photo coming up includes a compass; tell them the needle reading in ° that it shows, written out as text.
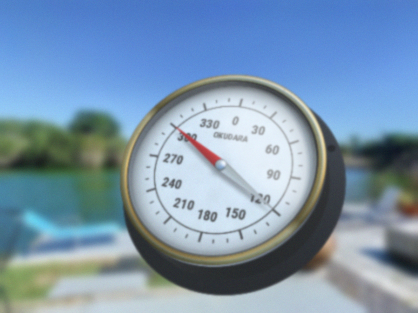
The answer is 300 °
